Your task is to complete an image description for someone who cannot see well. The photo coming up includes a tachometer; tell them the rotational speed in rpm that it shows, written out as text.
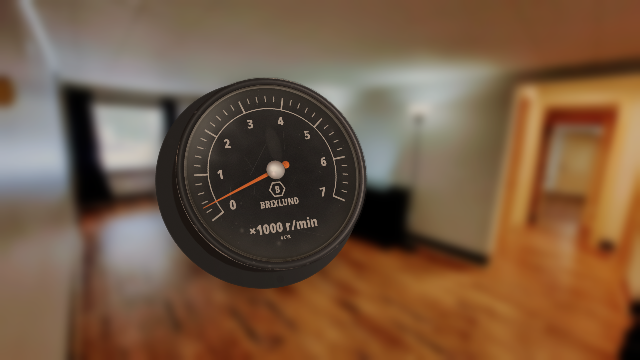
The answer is 300 rpm
